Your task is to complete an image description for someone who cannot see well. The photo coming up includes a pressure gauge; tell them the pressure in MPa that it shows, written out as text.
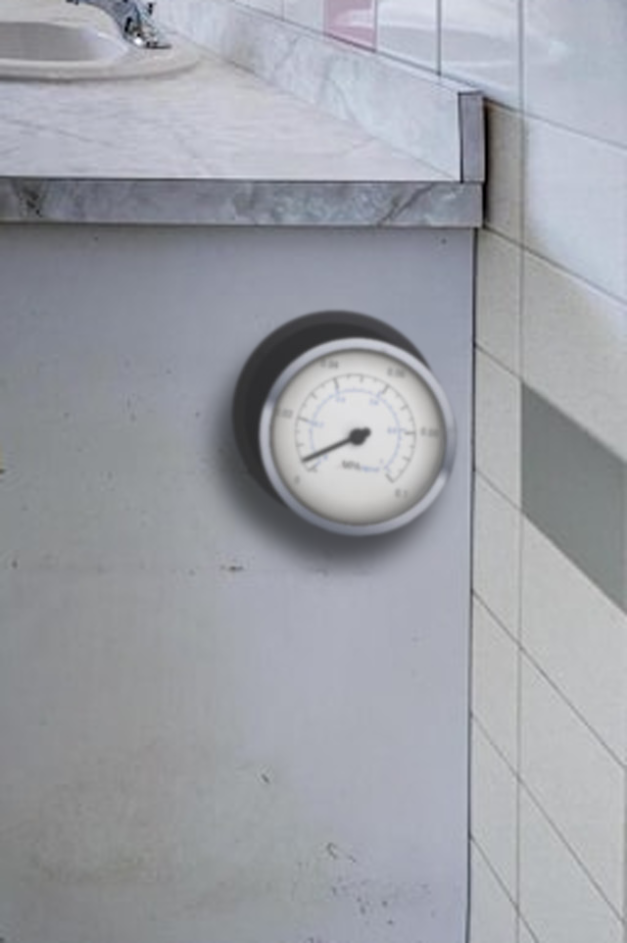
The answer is 0.005 MPa
